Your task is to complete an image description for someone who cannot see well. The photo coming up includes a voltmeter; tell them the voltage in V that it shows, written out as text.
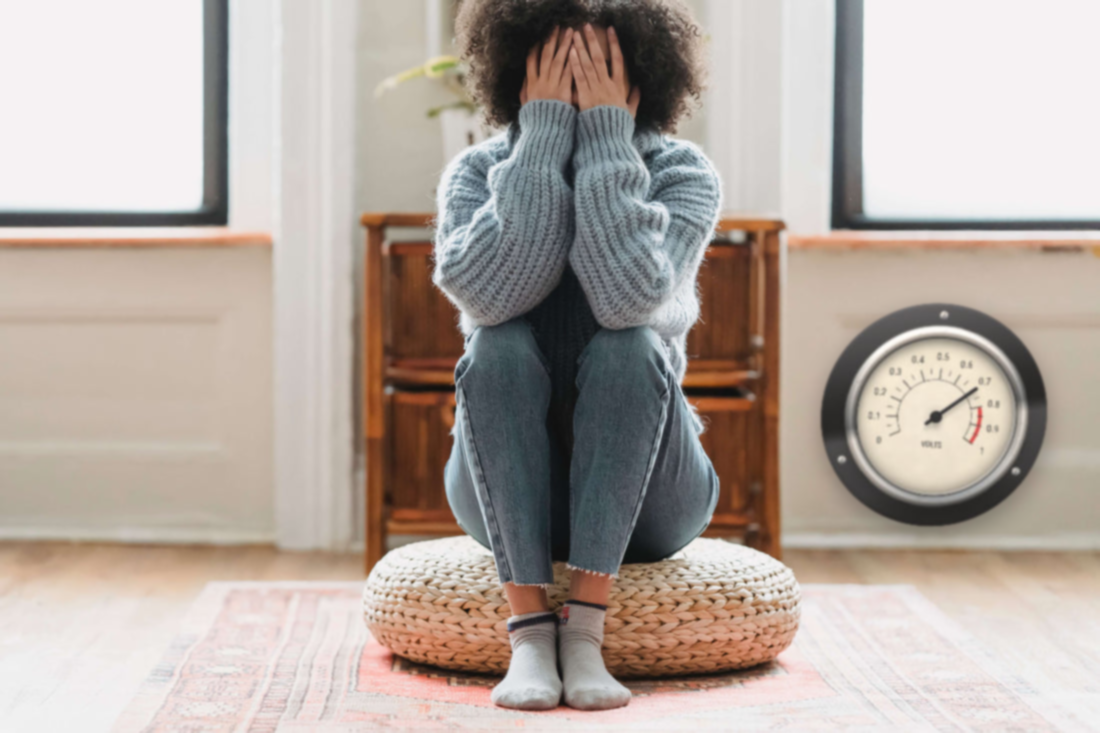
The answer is 0.7 V
